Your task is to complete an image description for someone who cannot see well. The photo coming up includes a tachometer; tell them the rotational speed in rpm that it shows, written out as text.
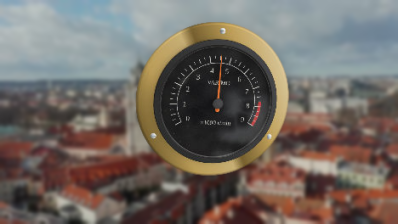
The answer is 4500 rpm
